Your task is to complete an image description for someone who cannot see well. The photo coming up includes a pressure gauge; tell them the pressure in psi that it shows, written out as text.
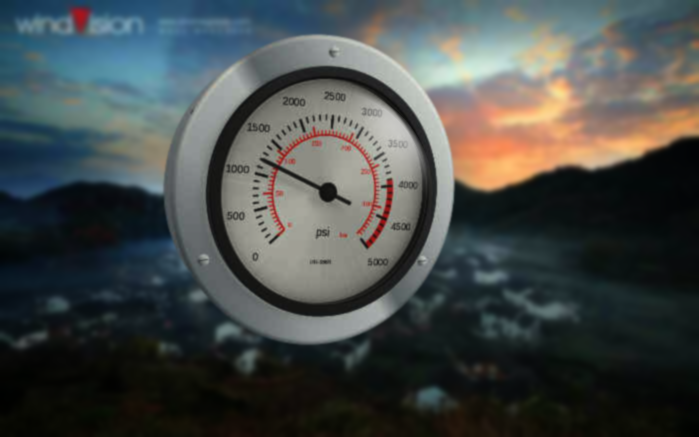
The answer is 1200 psi
